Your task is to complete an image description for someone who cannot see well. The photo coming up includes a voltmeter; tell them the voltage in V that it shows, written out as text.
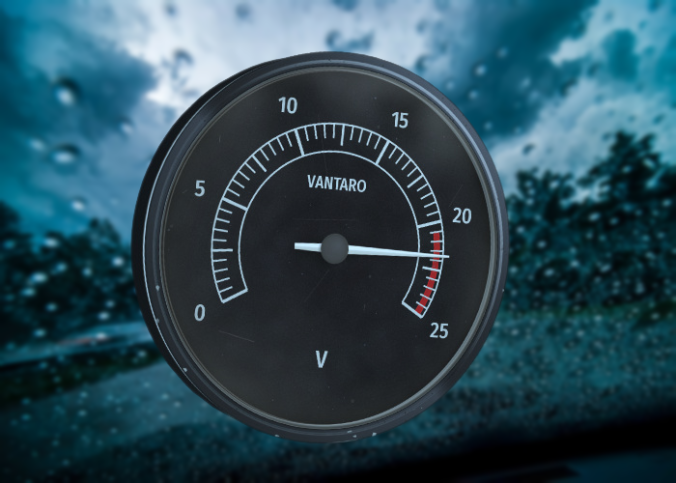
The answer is 21.75 V
